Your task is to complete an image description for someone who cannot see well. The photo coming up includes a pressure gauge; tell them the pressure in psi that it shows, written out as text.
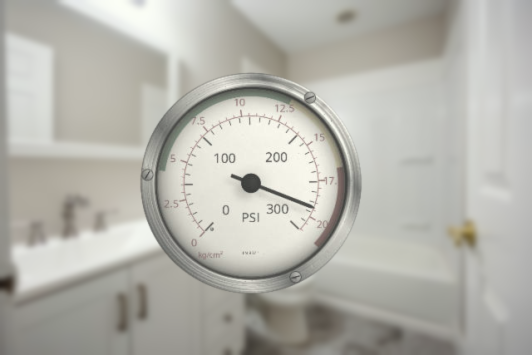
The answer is 275 psi
